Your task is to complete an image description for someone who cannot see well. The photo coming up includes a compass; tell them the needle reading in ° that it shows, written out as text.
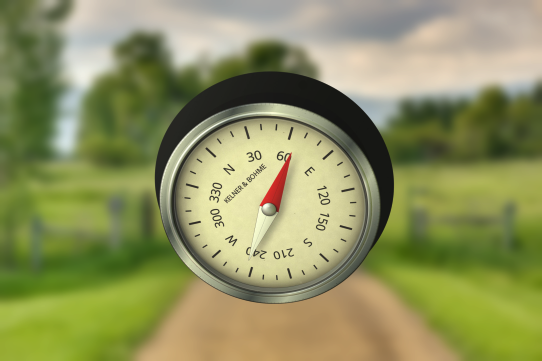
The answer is 65 °
